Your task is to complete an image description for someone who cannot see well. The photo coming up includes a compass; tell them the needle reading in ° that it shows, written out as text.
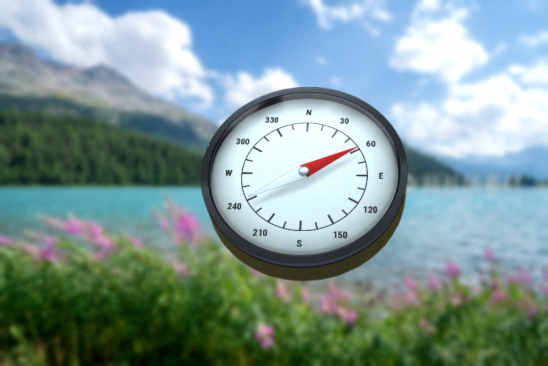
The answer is 60 °
